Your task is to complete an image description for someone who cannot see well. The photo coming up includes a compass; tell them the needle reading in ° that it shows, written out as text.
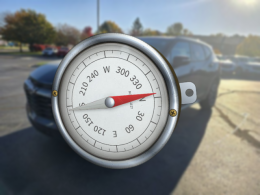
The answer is 355 °
